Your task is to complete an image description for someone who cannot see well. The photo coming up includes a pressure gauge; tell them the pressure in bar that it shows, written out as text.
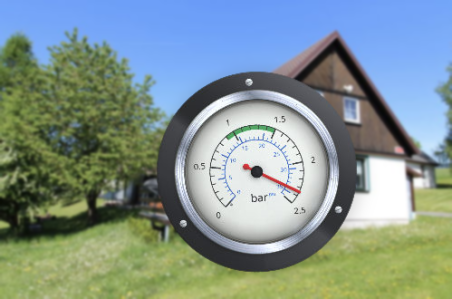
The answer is 2.35 bar
